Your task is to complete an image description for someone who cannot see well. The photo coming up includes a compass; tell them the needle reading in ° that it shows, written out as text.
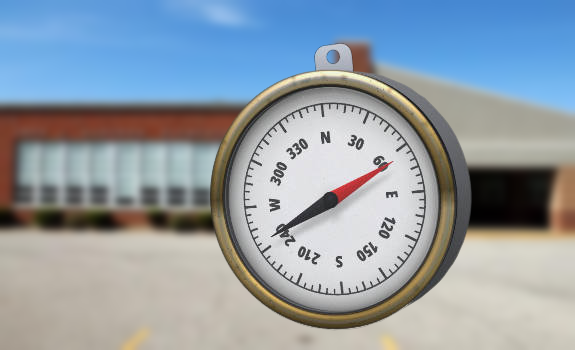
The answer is 65 °
